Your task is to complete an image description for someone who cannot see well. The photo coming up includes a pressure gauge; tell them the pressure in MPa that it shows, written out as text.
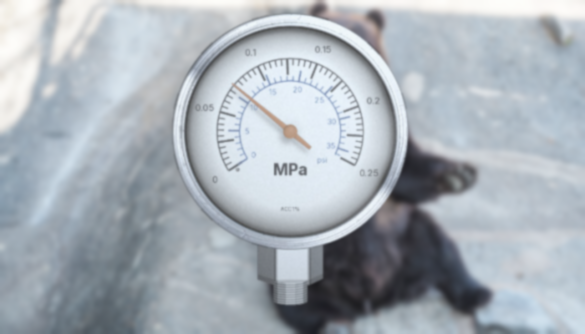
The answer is 0.075 MPa
